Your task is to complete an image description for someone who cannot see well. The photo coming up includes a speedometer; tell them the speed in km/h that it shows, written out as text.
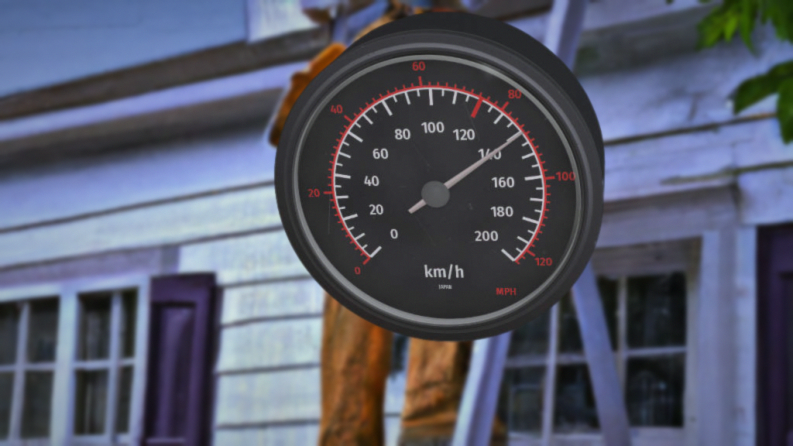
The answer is 140 km/h
